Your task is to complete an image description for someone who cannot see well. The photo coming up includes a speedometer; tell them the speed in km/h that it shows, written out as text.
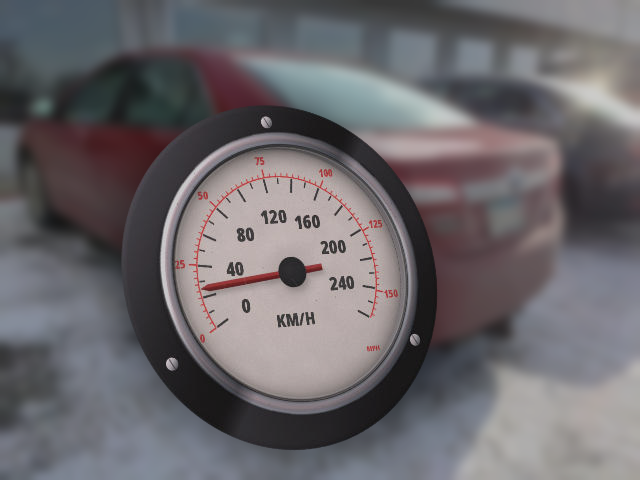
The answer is 25 km/h
